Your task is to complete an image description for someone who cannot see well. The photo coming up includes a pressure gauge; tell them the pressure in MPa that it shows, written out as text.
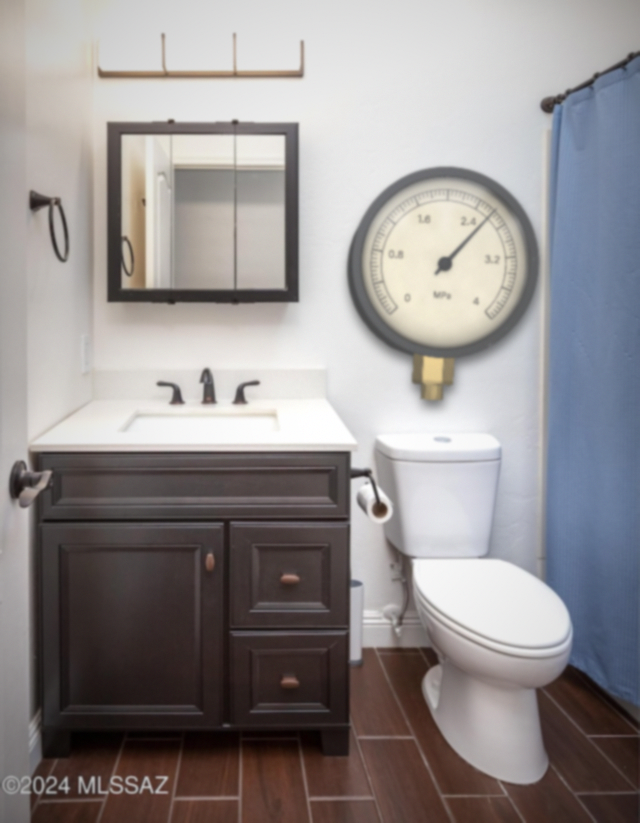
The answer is 2.6 MPa
